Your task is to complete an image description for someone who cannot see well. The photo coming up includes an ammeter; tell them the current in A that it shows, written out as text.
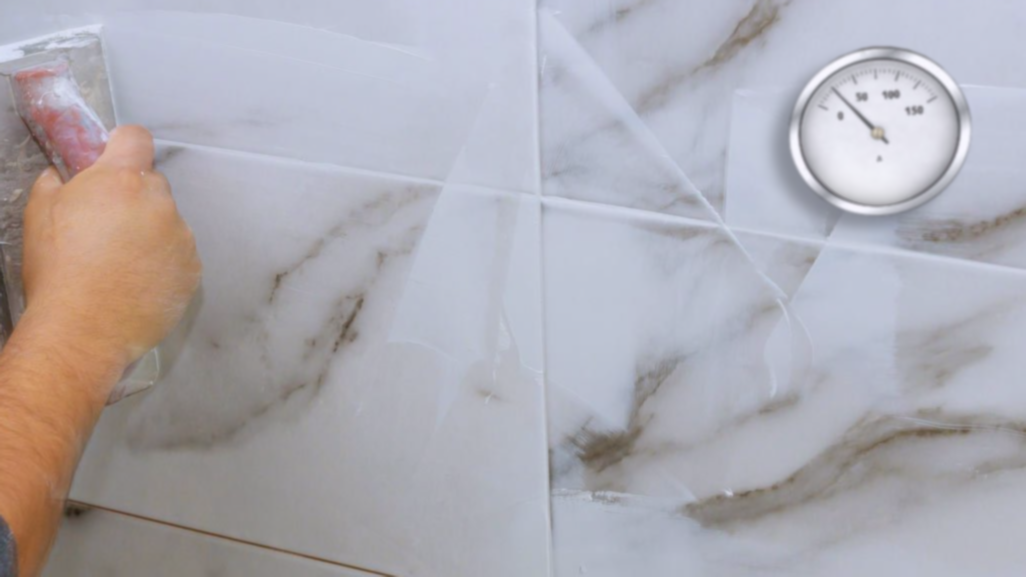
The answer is 25 A
